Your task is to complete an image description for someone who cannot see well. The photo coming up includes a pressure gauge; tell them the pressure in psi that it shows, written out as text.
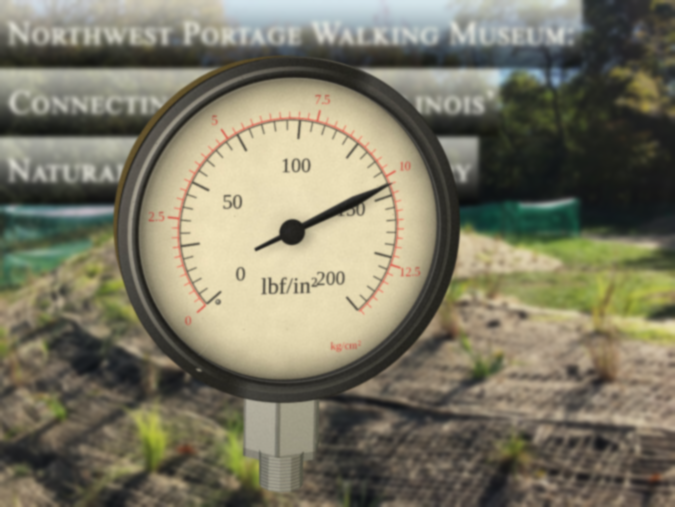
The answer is 145 psi
